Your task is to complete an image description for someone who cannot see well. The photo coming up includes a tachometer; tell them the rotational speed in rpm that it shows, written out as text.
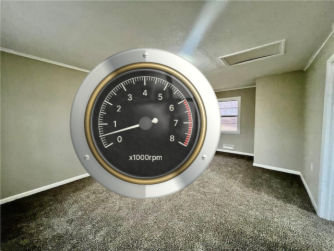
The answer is 500 rpm
